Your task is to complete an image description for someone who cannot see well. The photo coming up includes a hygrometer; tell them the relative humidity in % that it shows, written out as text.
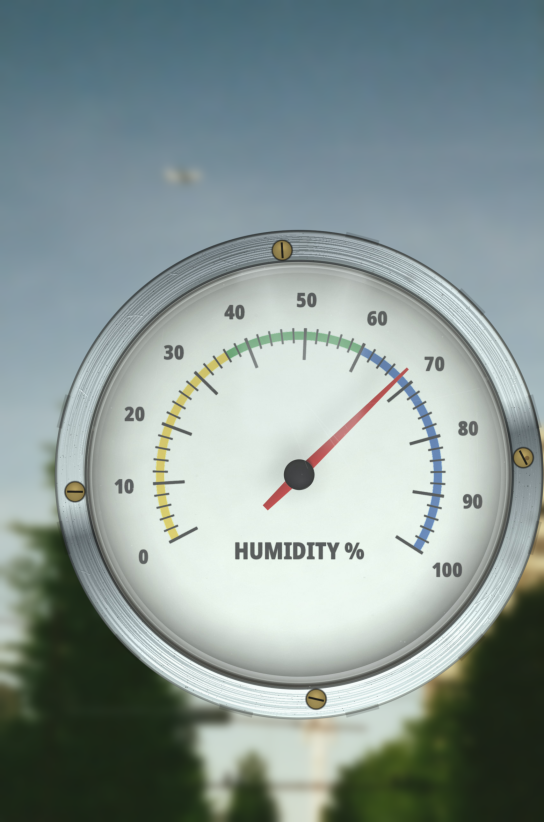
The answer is 68 %
